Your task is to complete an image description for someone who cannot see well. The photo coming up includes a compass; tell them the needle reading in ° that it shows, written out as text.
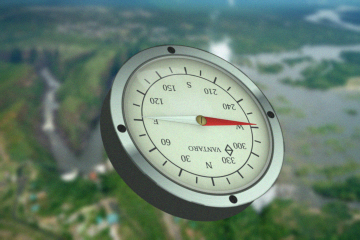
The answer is 270 °
